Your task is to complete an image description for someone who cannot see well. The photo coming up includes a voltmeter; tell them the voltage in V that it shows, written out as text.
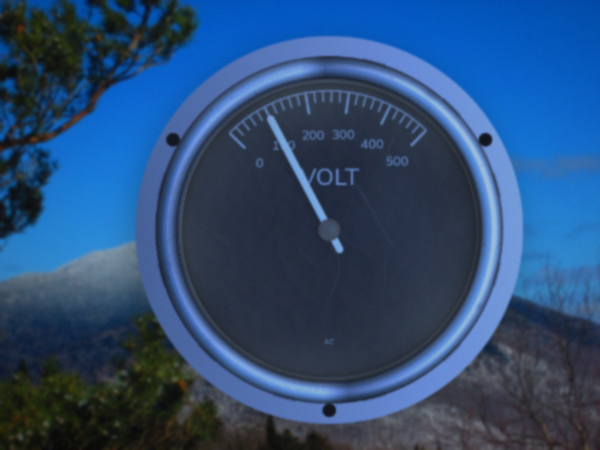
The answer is 100 V
